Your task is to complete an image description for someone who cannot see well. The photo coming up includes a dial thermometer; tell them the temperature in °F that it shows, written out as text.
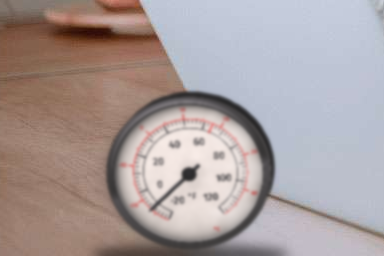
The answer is -10 °F
